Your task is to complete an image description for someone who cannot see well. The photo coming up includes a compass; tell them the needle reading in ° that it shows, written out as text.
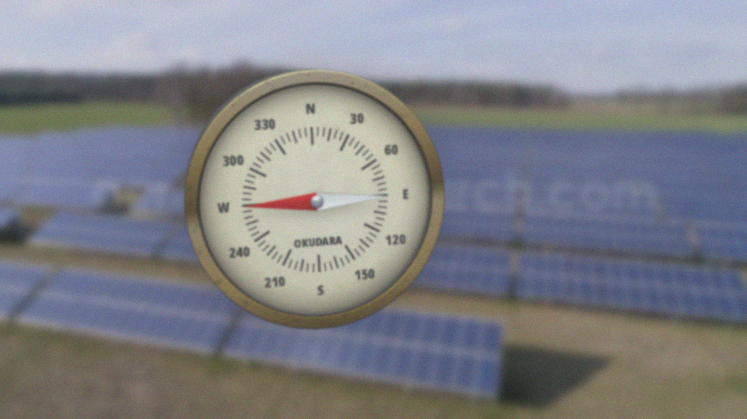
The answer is 270 °
